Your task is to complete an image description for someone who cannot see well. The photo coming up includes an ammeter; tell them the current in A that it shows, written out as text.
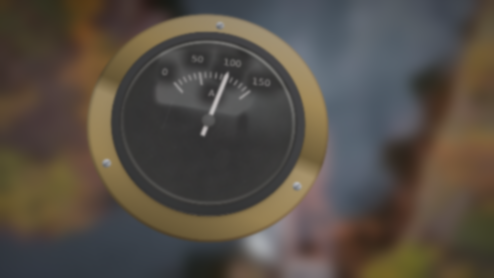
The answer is 100 A
